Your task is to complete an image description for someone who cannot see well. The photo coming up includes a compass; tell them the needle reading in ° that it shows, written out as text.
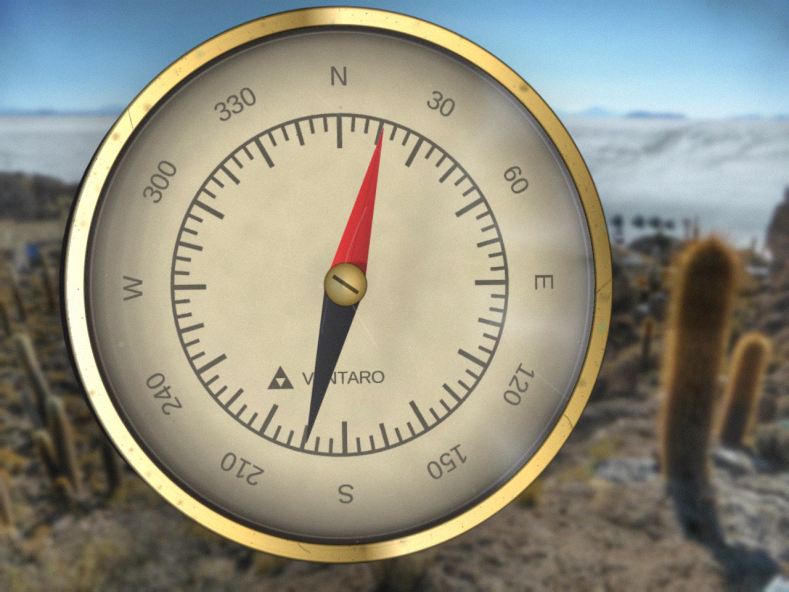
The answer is 15 °
